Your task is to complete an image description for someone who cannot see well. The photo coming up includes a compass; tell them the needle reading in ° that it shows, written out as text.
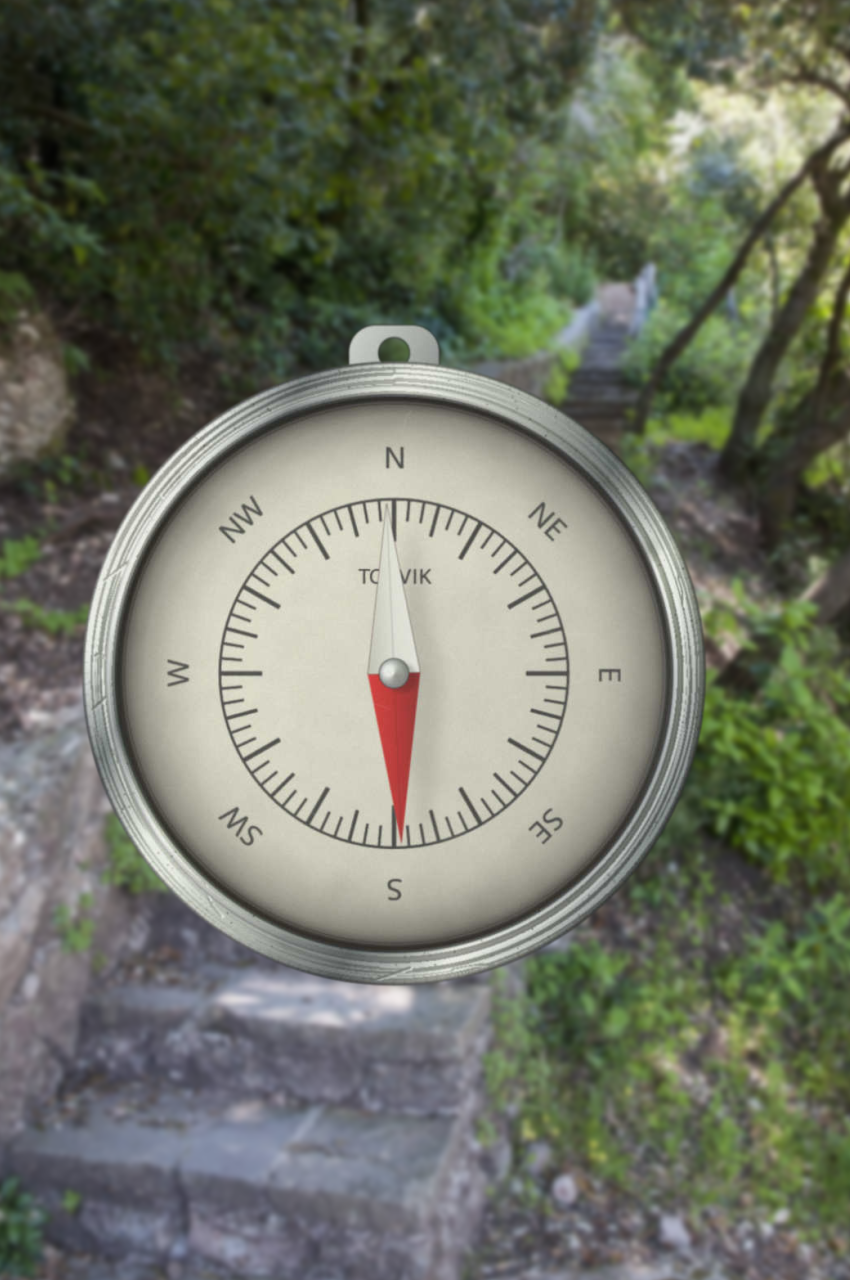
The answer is 177.5 °
